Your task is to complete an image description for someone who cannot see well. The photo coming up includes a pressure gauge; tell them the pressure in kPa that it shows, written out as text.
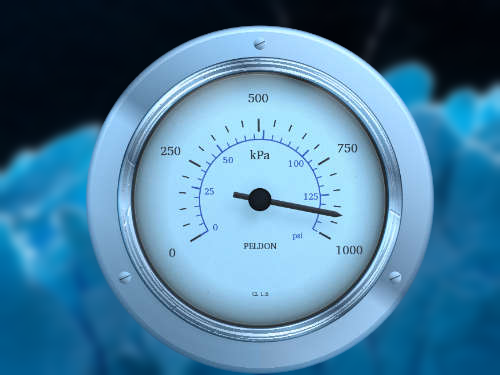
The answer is 925 kPa
